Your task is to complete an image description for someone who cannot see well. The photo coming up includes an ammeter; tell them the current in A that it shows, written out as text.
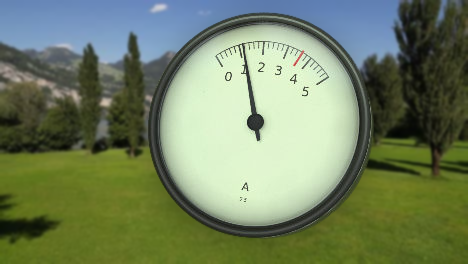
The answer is 1.2 A
